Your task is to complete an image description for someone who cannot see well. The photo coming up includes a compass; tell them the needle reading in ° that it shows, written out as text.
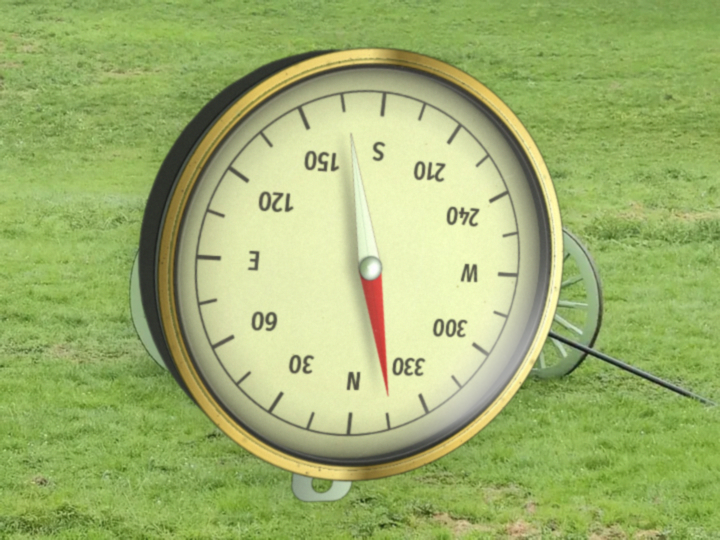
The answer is 345 °
